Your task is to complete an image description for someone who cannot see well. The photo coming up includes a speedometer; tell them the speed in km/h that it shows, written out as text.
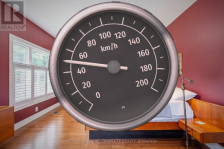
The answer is 50 km/h
